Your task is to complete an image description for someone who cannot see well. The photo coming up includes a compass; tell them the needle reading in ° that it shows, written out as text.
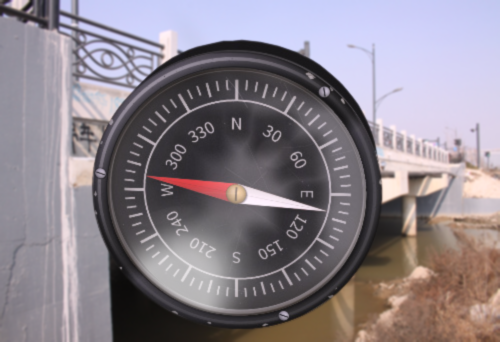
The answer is 280 °
